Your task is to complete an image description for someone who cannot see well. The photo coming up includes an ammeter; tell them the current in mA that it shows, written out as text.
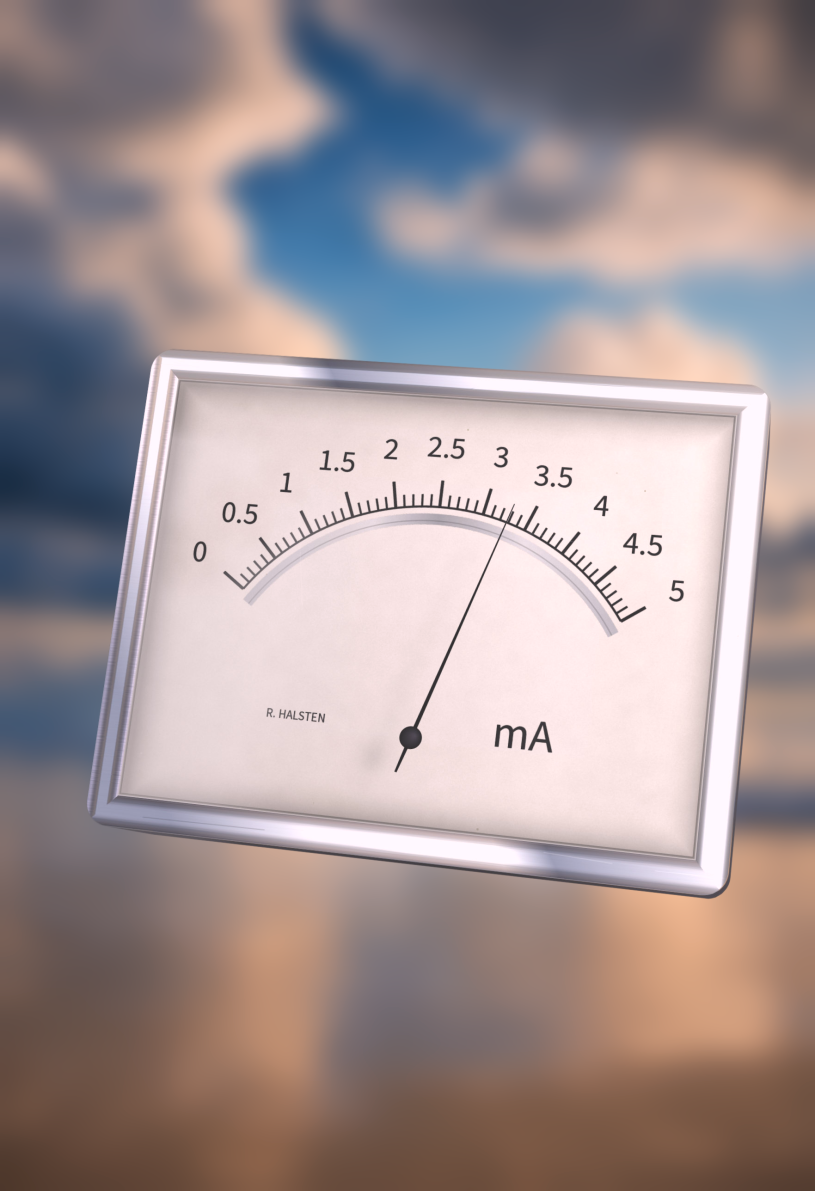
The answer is 3.3 mA
